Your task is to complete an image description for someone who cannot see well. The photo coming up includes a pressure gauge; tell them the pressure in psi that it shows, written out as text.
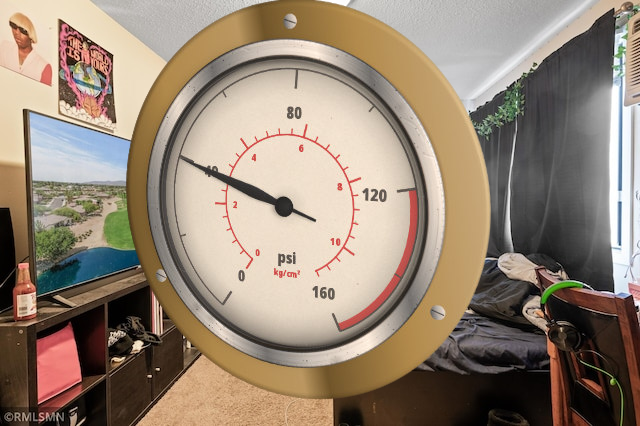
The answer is 40 psi
